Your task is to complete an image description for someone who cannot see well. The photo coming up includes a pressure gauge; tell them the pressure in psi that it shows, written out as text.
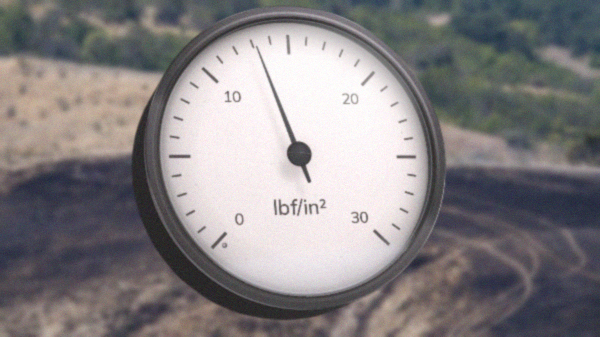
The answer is 13 psi
